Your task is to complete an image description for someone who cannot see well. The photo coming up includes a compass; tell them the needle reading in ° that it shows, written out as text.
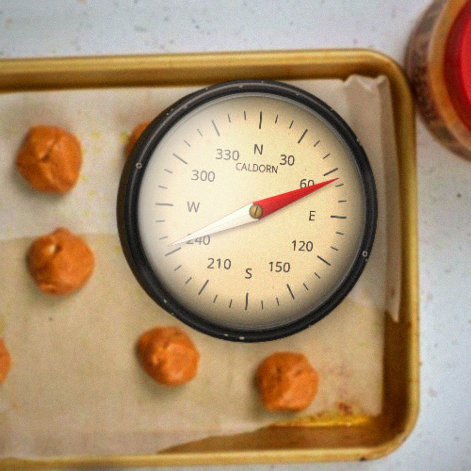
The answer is 65 °
